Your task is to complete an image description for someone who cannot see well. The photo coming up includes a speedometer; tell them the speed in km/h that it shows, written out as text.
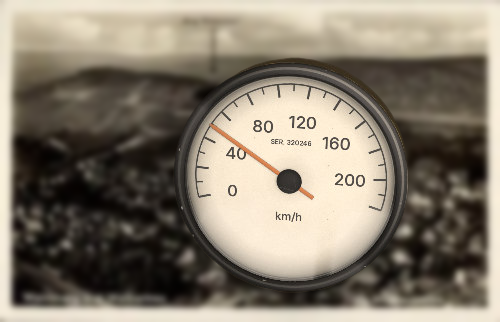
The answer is 50 km/h
